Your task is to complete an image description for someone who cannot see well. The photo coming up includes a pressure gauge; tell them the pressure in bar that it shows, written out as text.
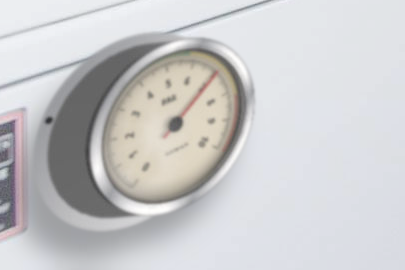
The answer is 7 bar
